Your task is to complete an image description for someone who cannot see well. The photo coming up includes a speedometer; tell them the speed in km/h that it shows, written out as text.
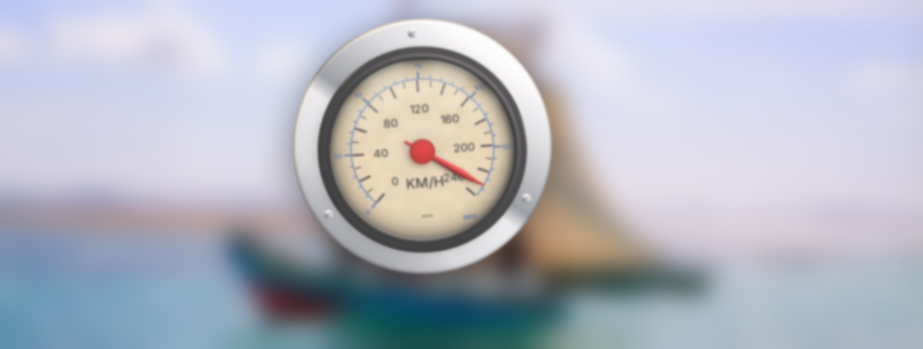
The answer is 230 km/h
